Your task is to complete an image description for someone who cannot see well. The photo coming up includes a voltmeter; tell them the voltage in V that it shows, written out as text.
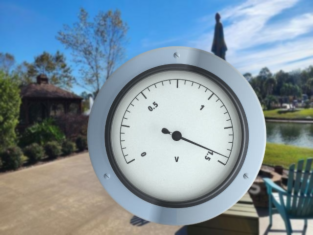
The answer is 1.45 V
